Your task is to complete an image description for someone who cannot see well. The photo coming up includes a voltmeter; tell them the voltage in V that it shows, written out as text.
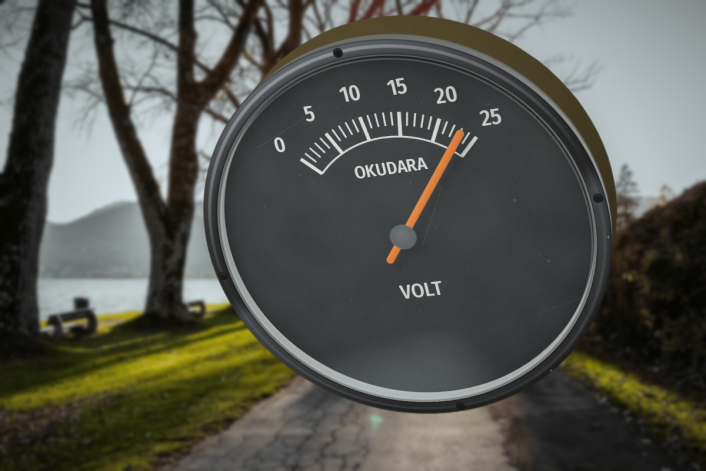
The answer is 23 V
